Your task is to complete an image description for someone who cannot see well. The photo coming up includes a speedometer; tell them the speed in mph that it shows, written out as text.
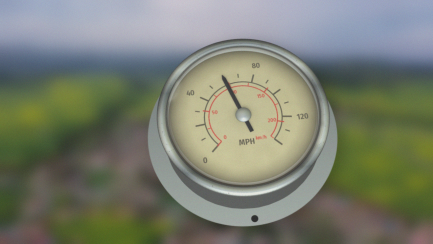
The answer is 60 mph
